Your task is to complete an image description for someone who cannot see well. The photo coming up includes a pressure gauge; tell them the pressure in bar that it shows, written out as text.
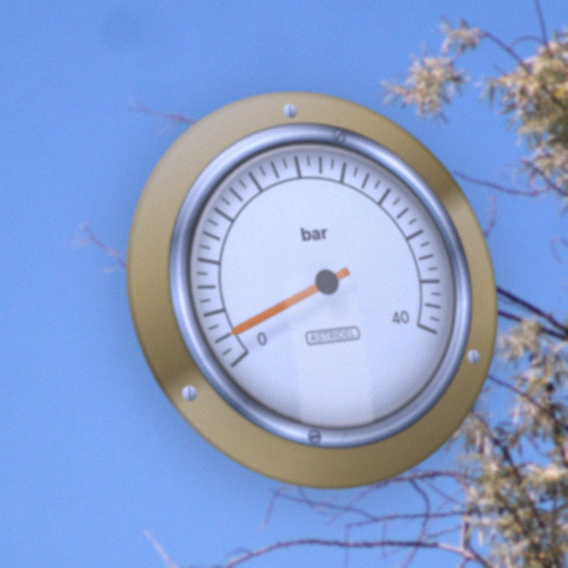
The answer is 2 bar
